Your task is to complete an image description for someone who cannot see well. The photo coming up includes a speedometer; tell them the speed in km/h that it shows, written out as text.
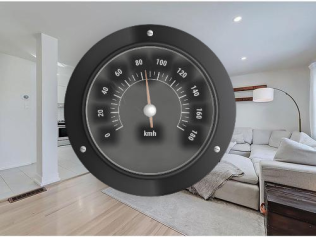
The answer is 85 km/h
